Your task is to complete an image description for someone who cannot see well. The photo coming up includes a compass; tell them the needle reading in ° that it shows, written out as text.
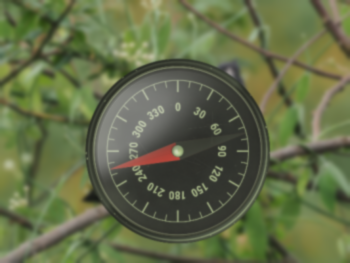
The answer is 255 °
